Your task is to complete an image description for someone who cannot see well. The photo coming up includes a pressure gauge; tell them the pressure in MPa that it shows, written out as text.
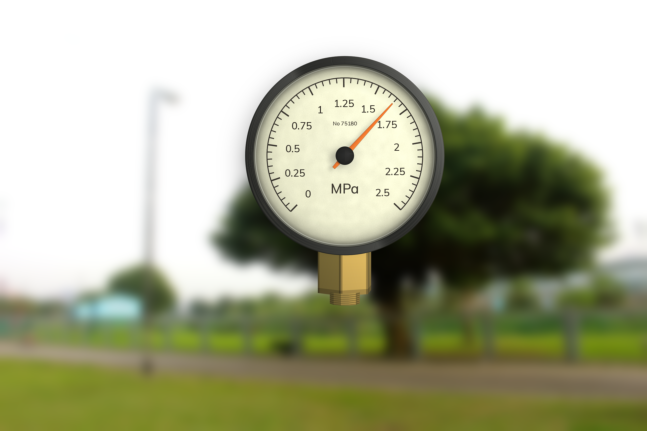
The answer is 1.65 MPa
